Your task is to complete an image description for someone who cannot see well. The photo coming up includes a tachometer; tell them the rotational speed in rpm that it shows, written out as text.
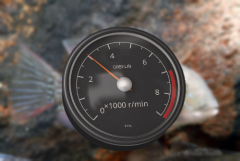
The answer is 3000 rpm
